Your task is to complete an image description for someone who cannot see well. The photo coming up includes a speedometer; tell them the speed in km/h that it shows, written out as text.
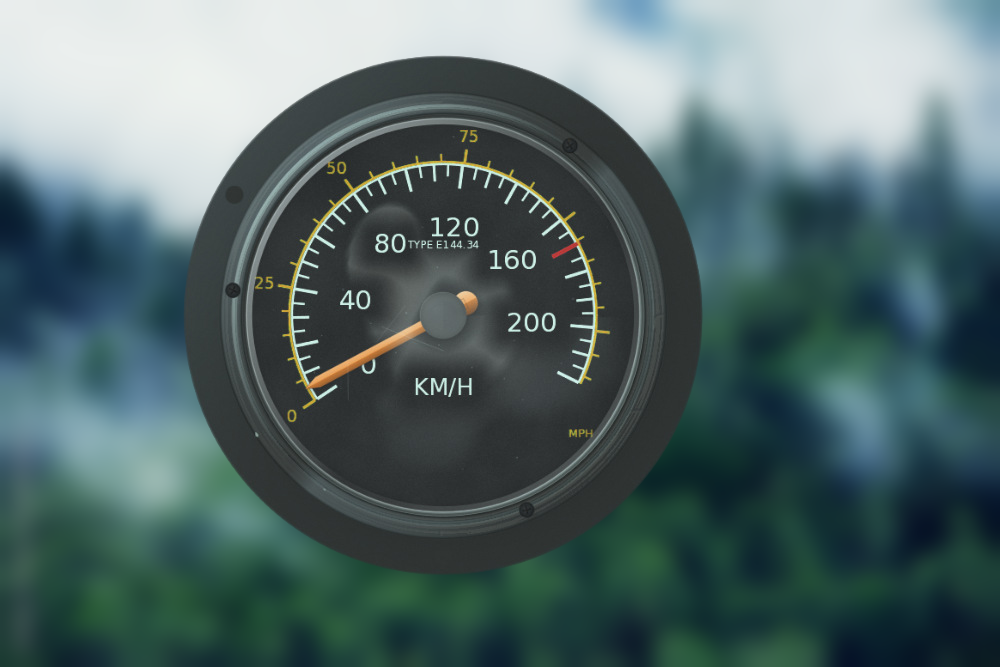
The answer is 5 km/h
